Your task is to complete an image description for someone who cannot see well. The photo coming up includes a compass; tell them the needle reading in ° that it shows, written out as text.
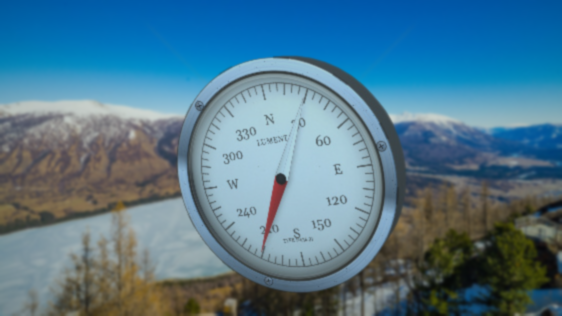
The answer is 210 °
